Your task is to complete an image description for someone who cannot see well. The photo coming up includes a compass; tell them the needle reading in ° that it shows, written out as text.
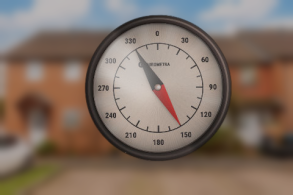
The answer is 150 °
